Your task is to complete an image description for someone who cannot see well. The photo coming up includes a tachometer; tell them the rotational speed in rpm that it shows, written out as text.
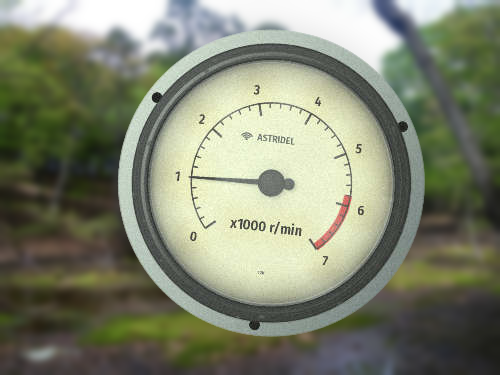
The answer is 1000 rpm
